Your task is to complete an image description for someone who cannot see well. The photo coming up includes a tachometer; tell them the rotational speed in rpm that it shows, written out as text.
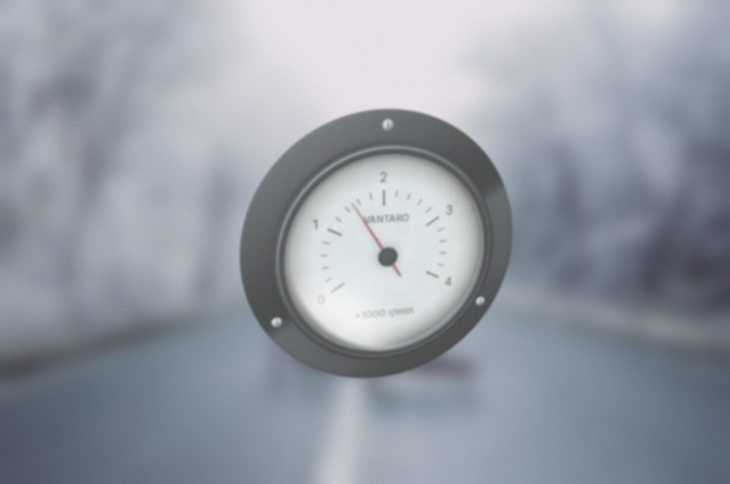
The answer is 1500 rpm
